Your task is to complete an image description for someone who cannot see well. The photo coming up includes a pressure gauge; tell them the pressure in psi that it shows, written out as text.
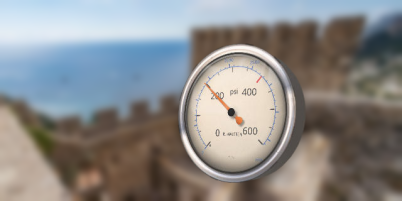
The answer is 200 psi
